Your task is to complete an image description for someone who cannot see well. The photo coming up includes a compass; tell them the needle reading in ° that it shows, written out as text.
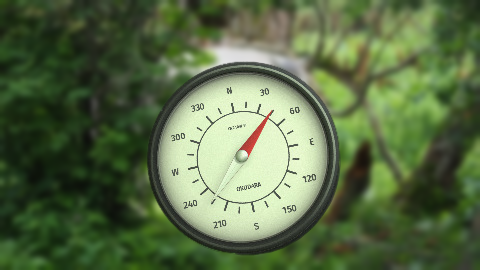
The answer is 45 °
